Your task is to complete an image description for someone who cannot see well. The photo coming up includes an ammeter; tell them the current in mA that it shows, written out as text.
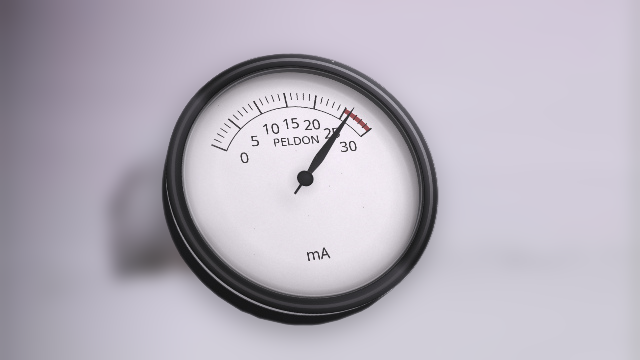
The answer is 26 mA
